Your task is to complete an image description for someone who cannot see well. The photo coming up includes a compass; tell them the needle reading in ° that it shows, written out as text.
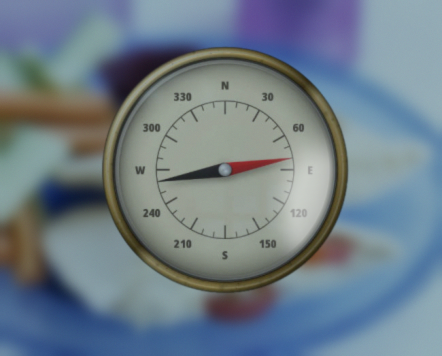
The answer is 80 °
